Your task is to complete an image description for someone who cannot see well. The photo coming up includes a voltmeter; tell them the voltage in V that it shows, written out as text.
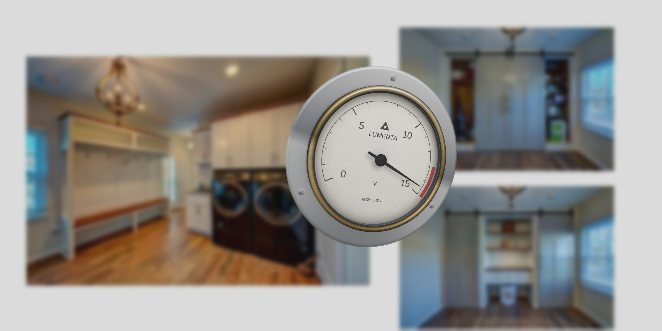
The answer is 14.5 V
